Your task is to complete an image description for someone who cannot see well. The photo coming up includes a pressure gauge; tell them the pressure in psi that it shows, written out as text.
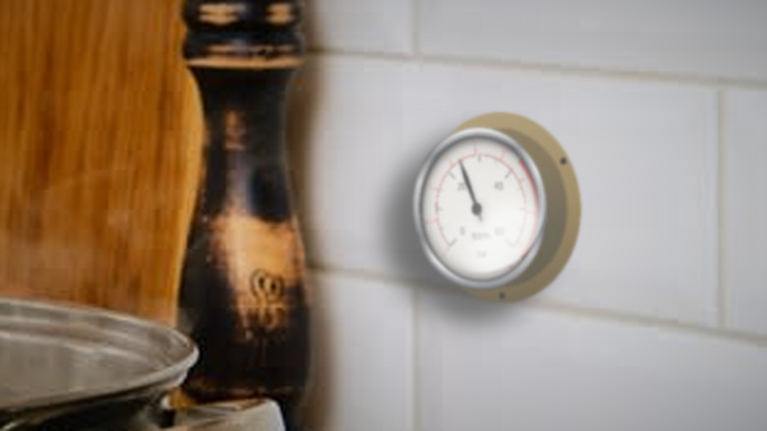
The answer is 25 psi
